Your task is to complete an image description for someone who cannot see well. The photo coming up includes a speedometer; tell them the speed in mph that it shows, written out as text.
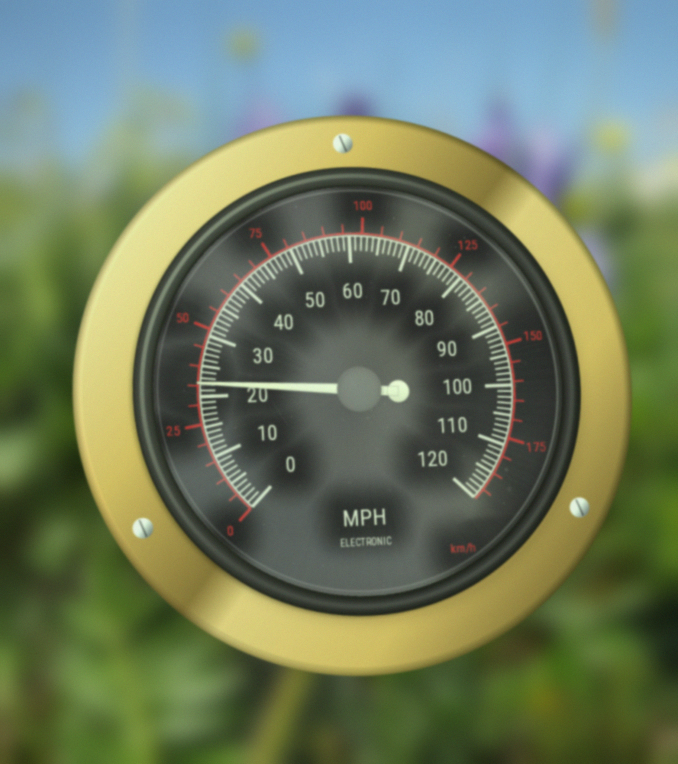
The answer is 22 mph
